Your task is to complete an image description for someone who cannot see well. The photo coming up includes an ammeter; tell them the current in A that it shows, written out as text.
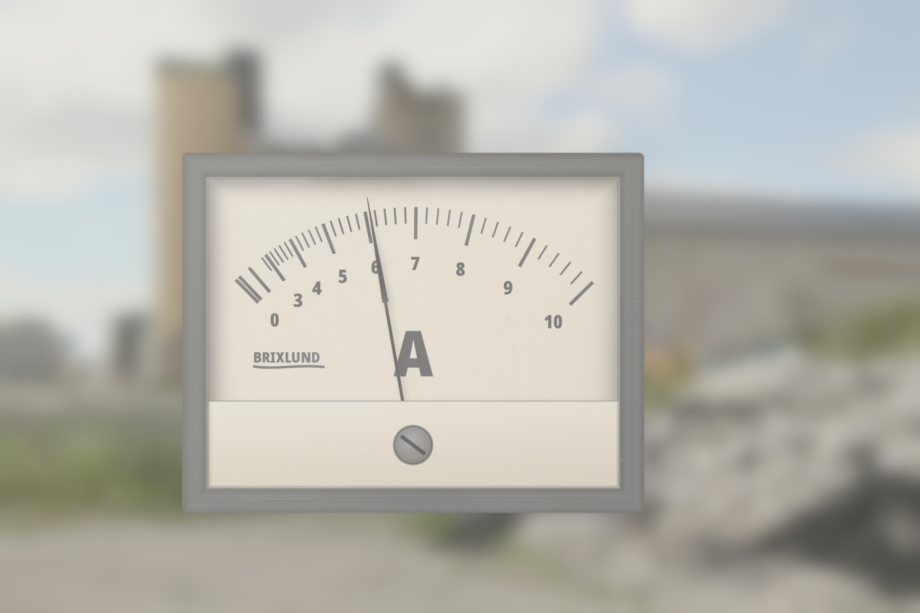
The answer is 6.1 A
